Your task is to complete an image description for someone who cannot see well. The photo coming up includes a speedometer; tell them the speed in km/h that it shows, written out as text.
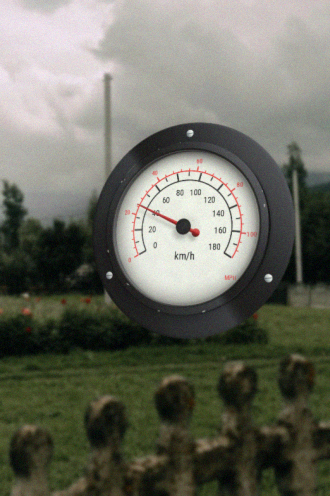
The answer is 40 km/h
